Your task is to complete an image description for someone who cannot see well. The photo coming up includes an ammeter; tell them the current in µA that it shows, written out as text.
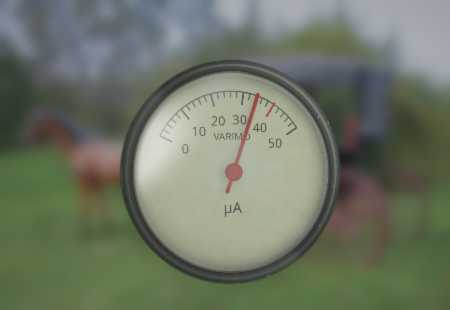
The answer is 34 µA
